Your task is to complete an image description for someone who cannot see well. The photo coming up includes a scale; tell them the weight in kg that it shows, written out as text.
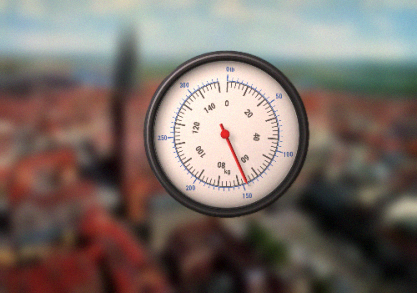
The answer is 66 kg
